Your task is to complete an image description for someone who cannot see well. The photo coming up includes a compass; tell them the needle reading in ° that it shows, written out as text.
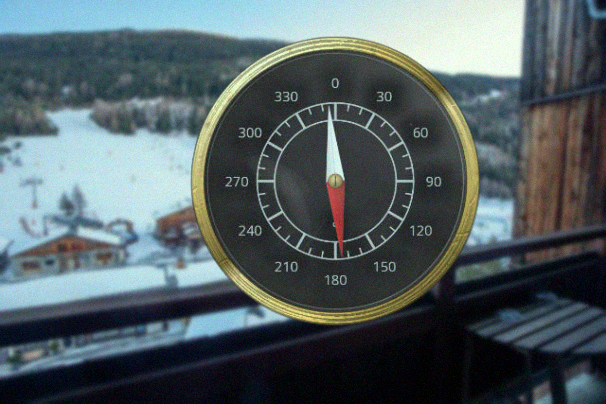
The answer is 175 °
